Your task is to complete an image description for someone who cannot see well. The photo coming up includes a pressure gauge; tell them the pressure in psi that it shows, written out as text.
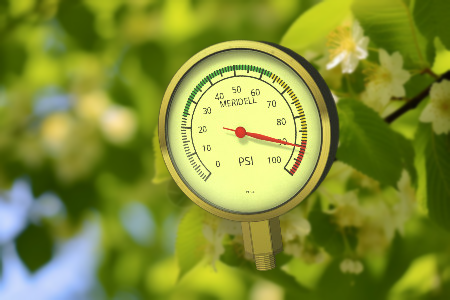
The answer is 90 psi
